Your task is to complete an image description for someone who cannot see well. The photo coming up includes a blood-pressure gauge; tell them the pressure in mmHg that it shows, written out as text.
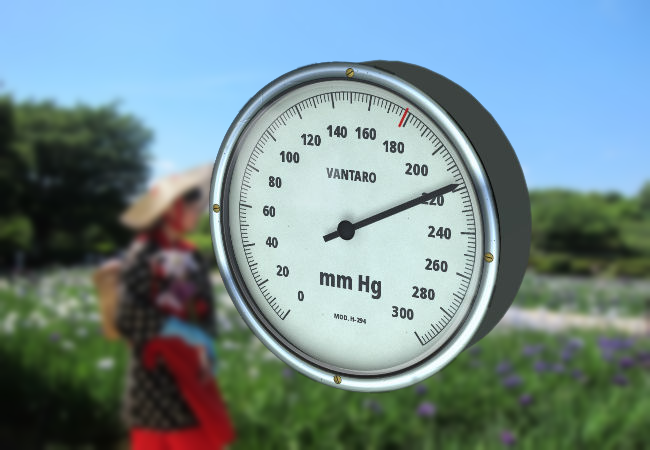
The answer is 218 mmHg
